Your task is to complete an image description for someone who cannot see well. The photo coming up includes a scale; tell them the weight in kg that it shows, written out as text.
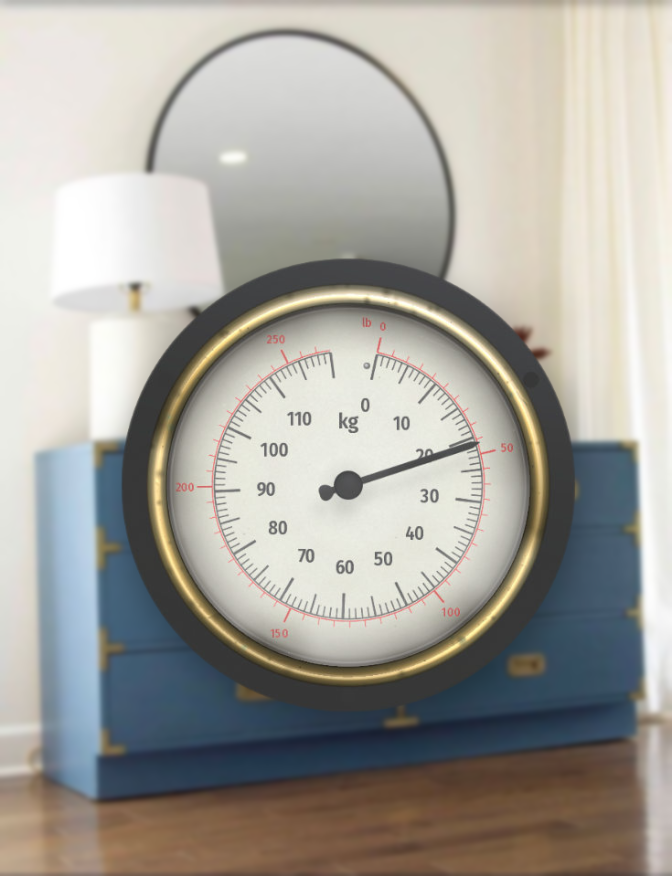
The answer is 21 kg
